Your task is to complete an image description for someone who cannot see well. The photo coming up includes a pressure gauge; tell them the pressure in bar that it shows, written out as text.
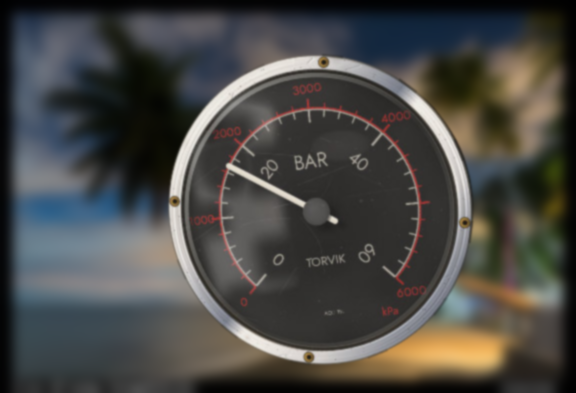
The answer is 17 bar
